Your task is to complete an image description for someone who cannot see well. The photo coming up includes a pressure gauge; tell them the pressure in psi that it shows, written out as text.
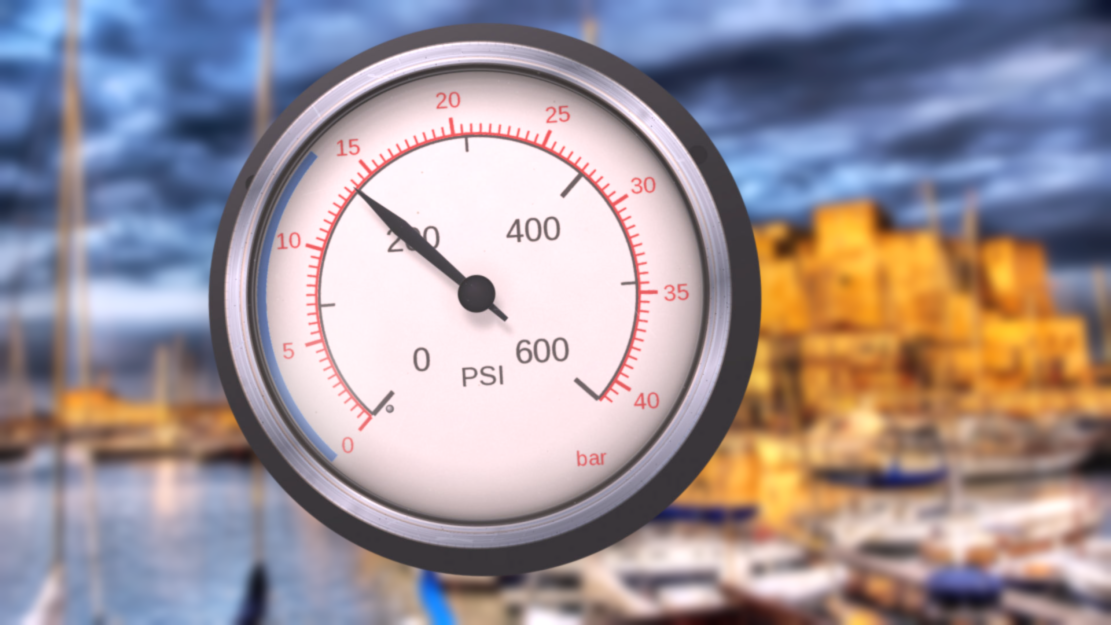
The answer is 200 psi
